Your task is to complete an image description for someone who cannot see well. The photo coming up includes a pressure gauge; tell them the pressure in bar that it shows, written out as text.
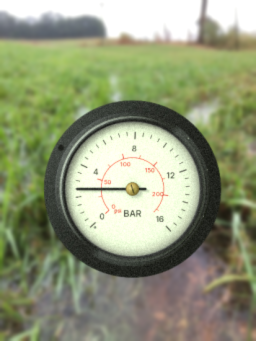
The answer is 2.5 bar
